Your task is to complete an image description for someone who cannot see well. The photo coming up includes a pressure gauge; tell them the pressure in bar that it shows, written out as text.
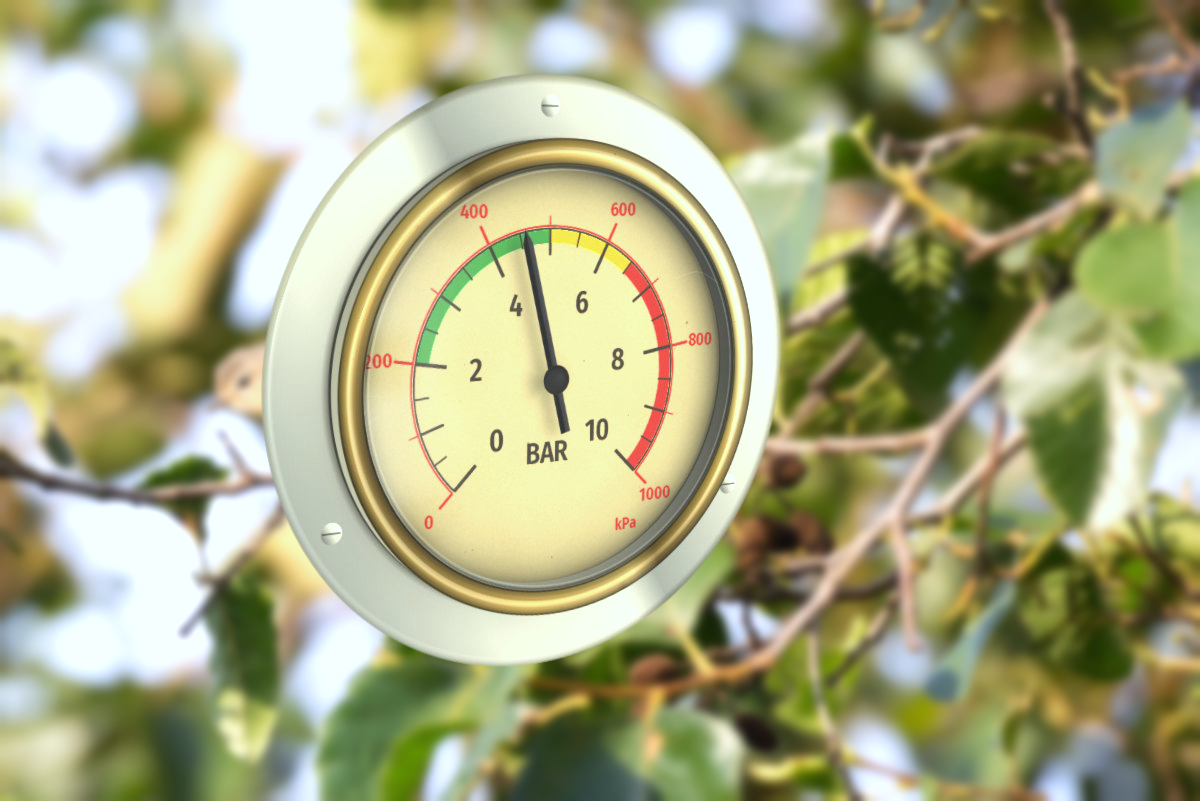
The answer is 4.5 bar
